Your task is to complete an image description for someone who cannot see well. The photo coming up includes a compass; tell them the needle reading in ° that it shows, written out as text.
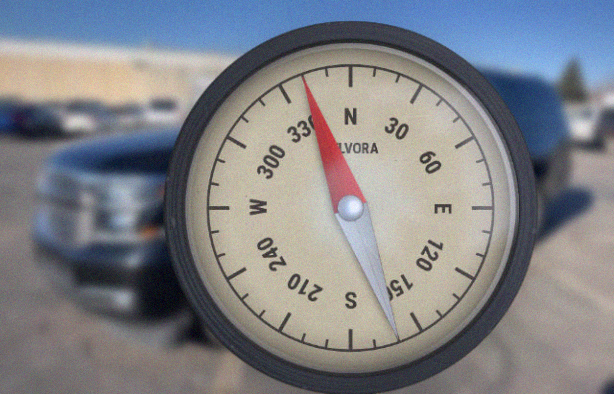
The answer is 340 °
